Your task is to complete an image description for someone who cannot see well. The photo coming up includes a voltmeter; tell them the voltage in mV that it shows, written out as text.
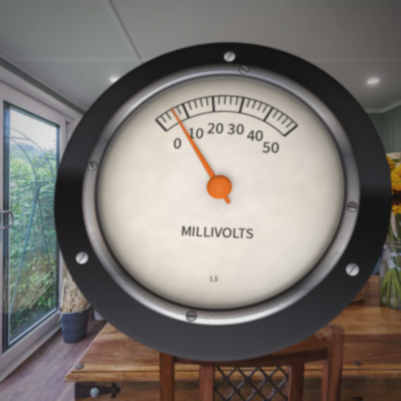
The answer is 6 mV
